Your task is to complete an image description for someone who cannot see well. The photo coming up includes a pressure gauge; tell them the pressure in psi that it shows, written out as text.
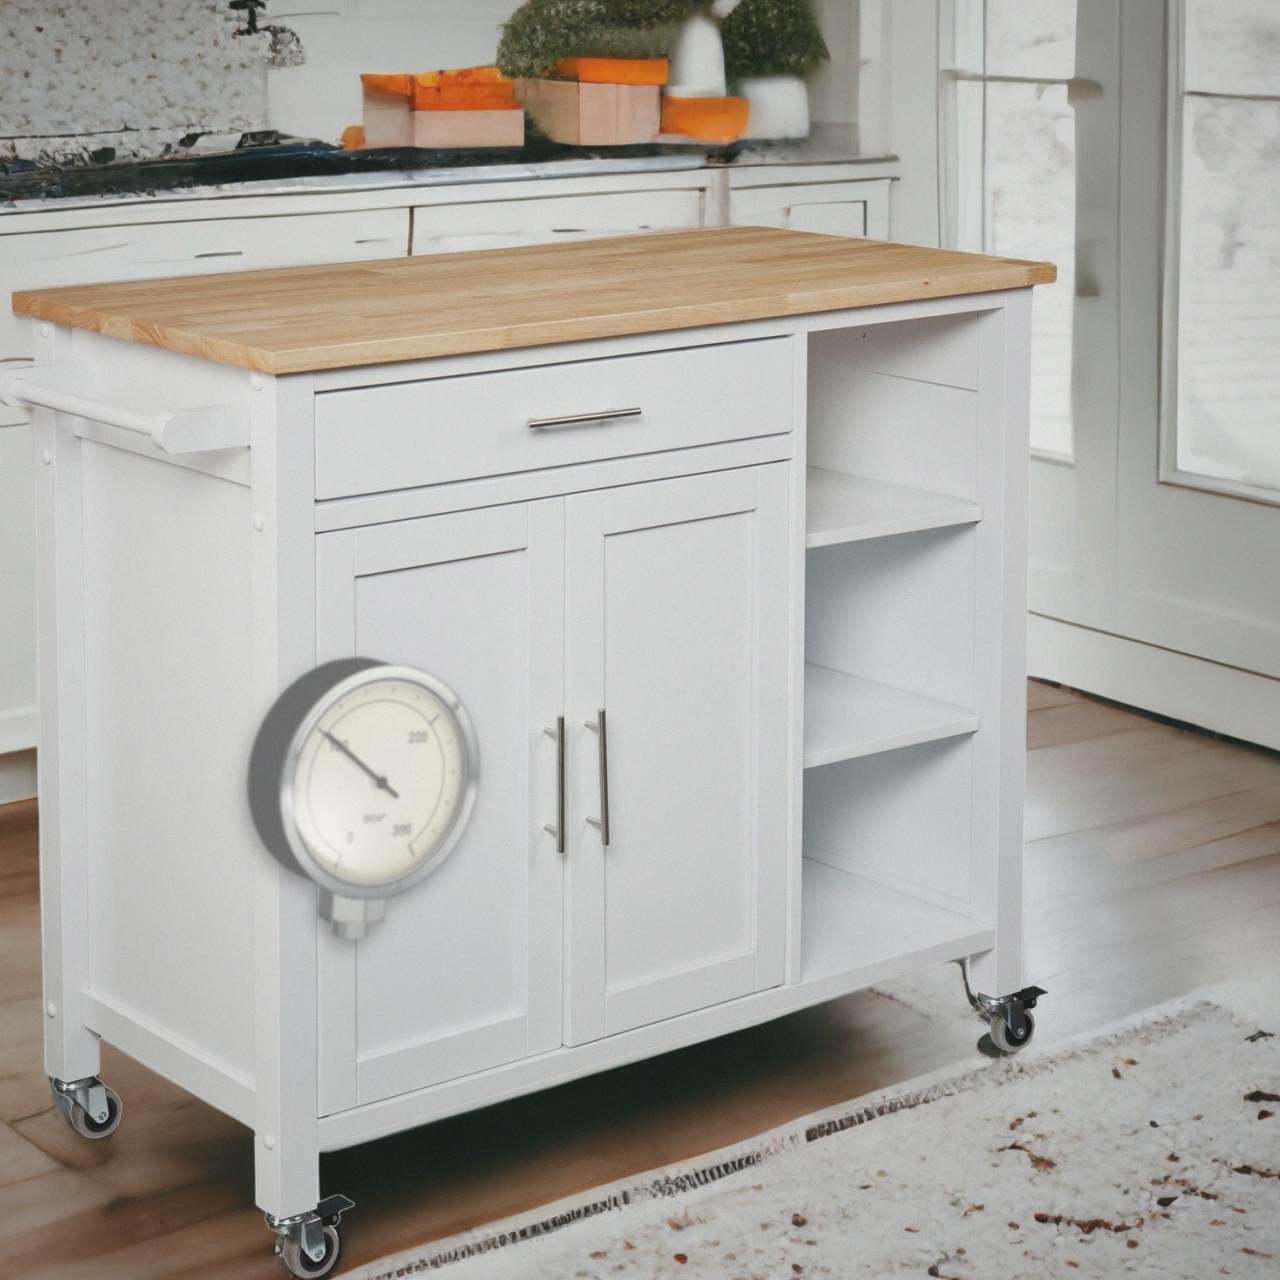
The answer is 100 psi
